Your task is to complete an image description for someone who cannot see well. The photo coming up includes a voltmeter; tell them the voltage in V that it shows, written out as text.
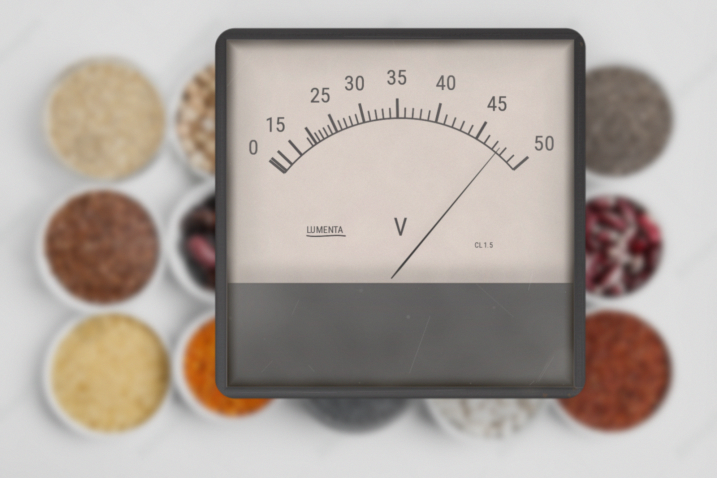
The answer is 47.5 V
